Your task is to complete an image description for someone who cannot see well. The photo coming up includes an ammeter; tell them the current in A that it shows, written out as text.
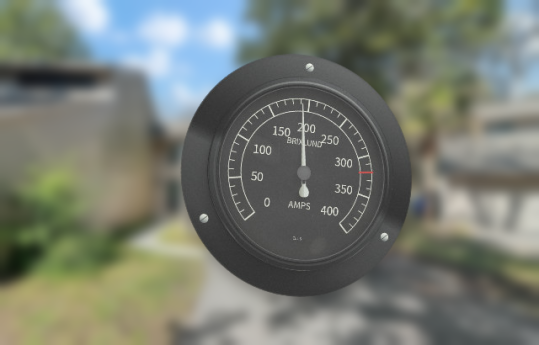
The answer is 190 A
